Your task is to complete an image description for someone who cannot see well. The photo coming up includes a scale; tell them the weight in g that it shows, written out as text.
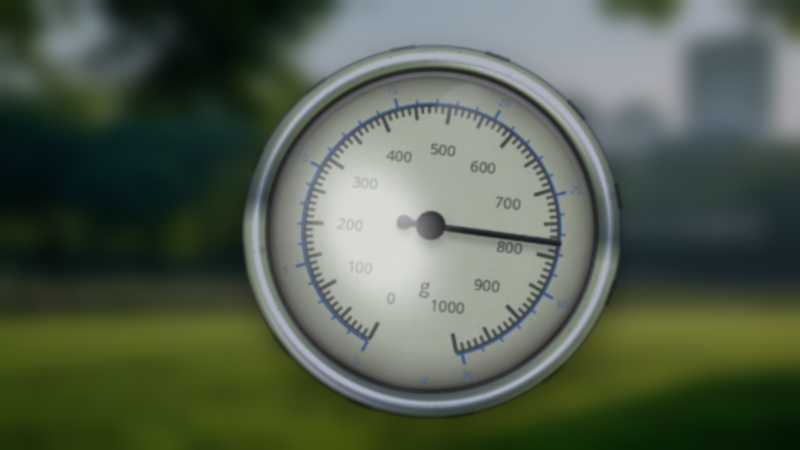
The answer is 780 g
